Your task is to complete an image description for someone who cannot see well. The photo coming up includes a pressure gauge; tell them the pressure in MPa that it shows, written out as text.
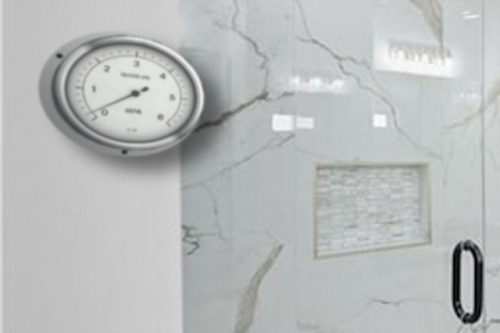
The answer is 0.2 MPa
